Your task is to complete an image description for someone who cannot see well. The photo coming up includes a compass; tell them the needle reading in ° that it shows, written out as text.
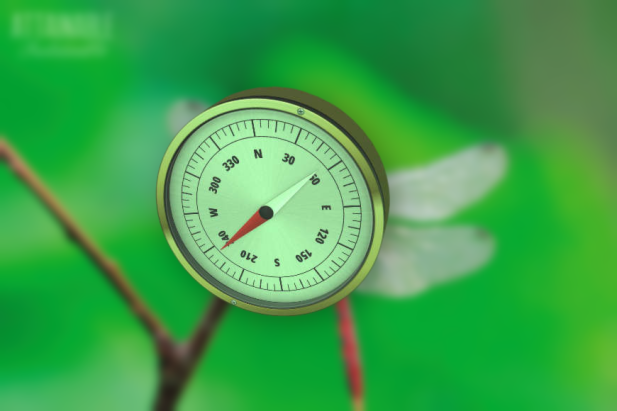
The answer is 235 °
